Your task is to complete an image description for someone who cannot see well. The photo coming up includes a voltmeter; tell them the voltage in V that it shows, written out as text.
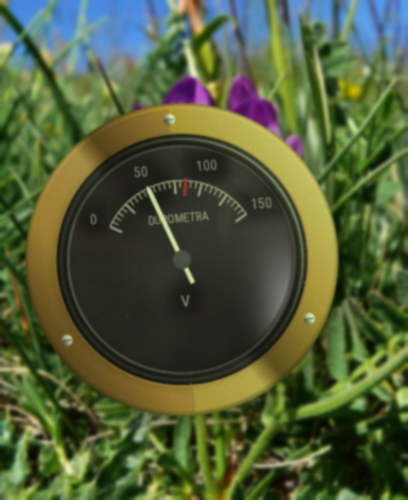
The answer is 50 V
